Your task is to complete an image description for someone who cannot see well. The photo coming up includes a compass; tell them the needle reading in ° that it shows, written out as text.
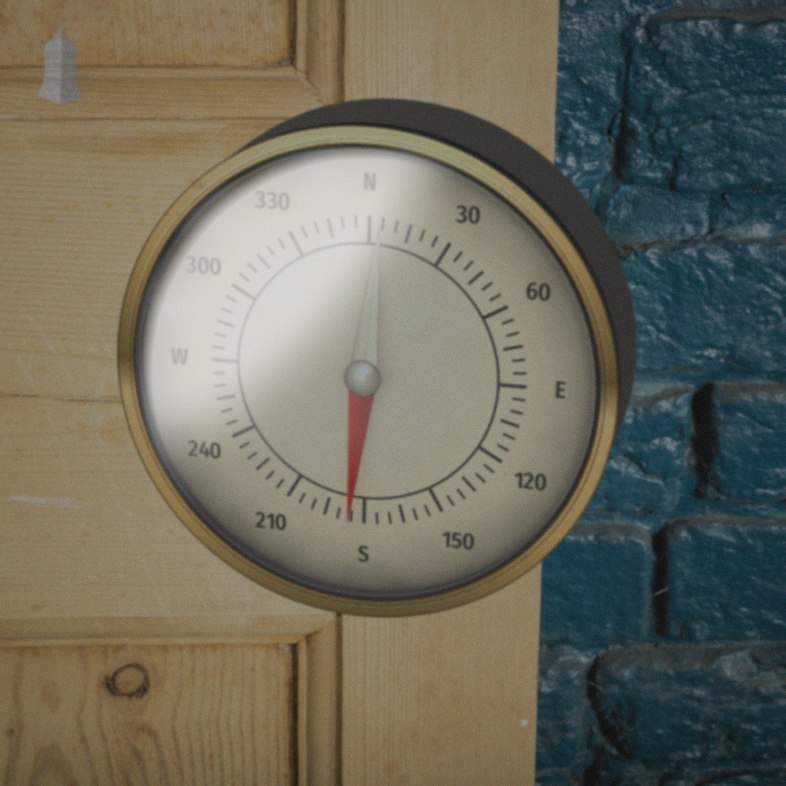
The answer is 185 °
